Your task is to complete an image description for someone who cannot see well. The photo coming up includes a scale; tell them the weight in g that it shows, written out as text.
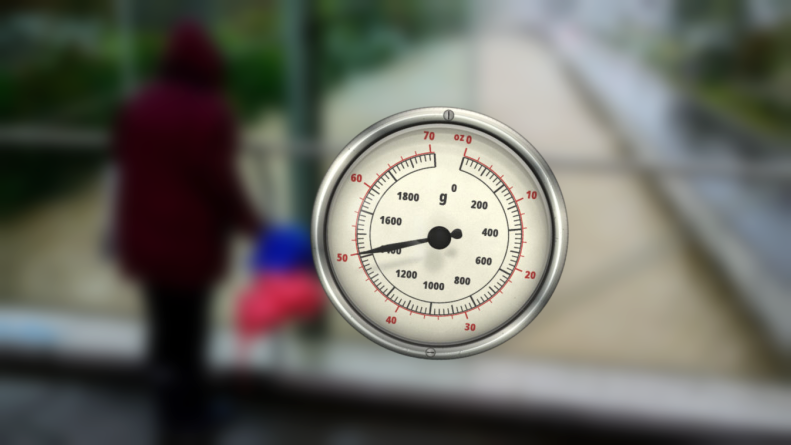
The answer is 1420 g
